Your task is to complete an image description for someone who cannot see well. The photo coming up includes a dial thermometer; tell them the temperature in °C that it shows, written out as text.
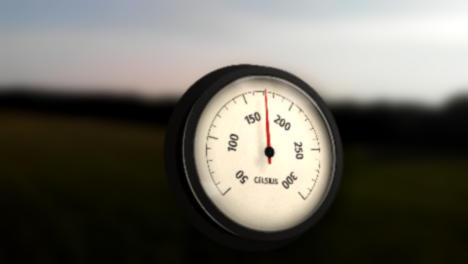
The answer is 170 °C
